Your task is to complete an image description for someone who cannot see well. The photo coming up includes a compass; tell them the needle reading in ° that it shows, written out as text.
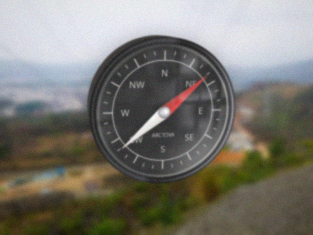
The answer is 50 °
